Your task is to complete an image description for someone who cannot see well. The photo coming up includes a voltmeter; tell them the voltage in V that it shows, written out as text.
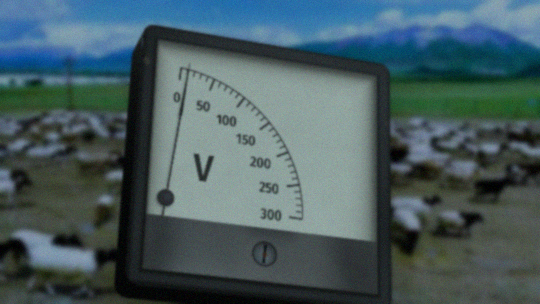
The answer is 10 V
